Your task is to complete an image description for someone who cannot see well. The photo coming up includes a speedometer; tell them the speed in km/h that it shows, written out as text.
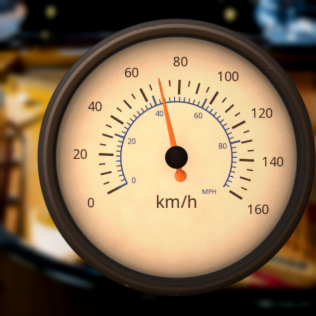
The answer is 70 km/h
